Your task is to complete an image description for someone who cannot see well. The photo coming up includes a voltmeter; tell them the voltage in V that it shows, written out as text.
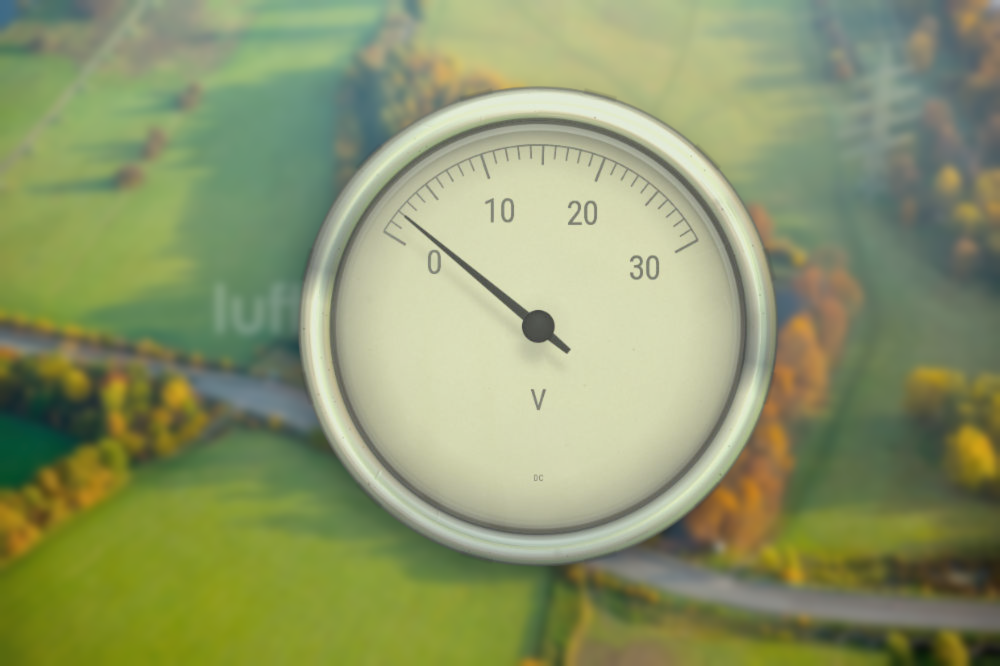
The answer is 2 V
